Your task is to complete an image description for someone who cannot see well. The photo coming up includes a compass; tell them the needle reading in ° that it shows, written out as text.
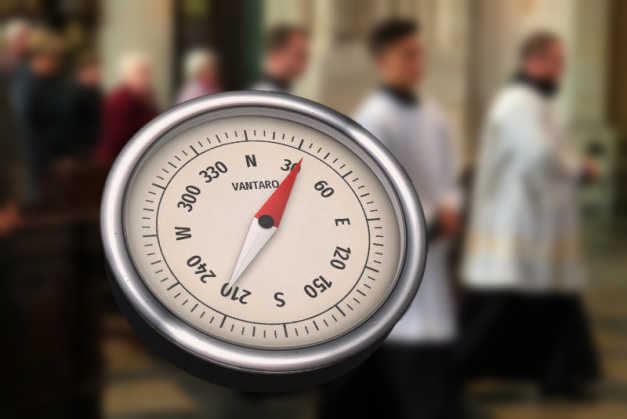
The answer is 35 °
